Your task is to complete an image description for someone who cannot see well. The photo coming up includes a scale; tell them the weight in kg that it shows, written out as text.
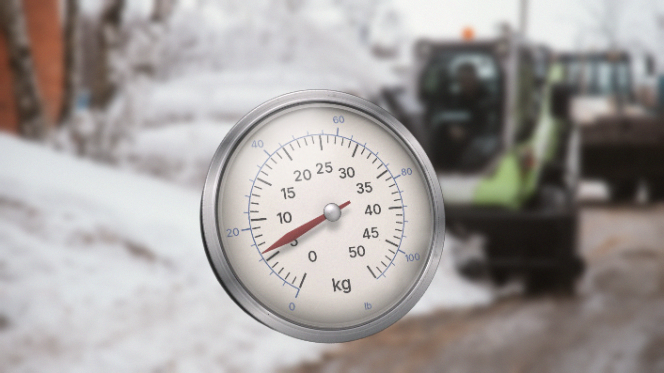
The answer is 6 kg
